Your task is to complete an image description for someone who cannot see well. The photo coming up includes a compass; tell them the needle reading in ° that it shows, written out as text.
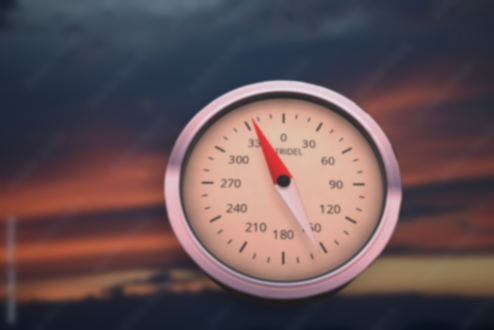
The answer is 335 °
